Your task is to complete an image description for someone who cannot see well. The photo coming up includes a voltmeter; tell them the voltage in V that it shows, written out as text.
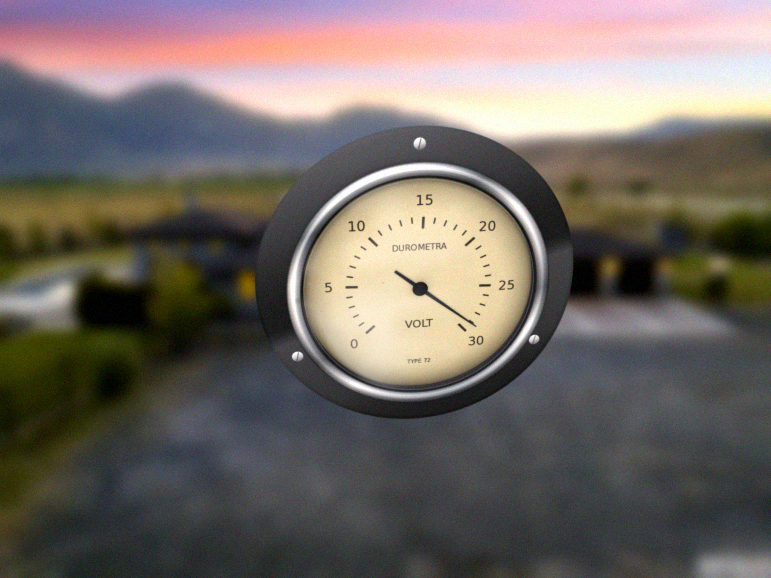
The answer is 29 V
